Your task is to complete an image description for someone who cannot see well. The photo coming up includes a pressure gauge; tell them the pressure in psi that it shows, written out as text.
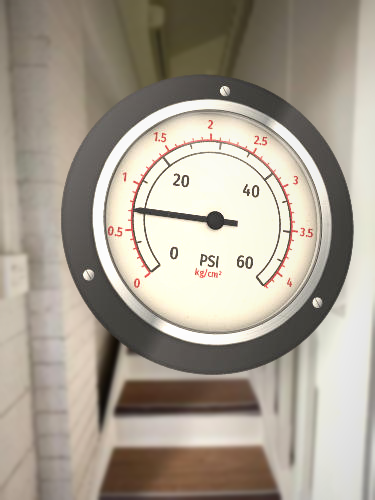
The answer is 10 psi
